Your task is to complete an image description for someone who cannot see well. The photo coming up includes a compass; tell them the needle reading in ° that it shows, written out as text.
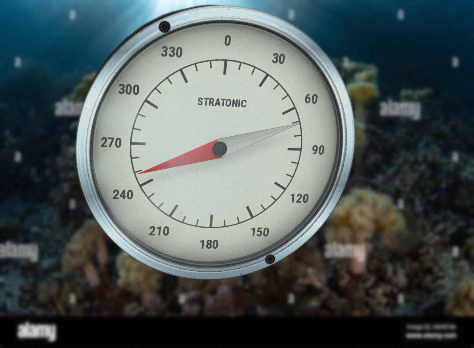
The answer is 250 °
